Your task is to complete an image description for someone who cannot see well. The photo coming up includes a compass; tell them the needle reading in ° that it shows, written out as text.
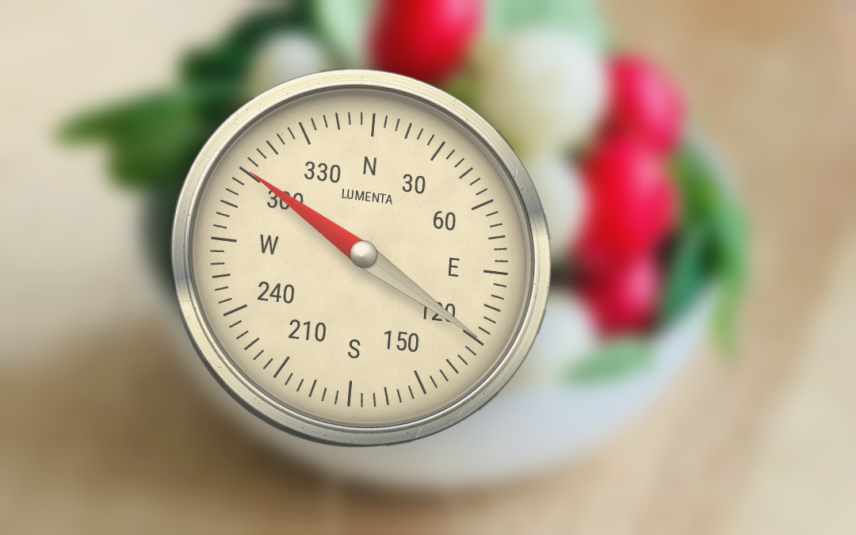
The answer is 300 °
